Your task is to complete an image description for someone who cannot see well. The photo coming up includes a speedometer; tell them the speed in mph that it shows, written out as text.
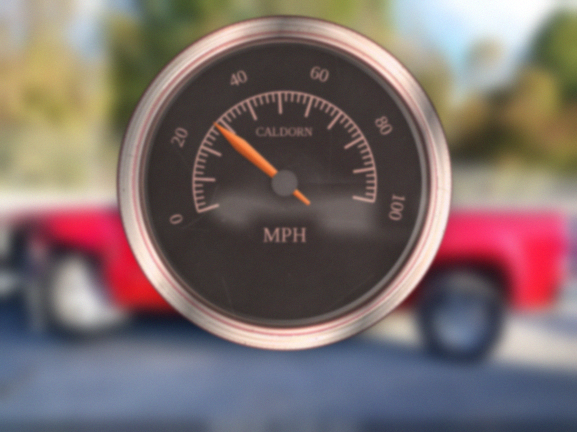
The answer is 28 mph
